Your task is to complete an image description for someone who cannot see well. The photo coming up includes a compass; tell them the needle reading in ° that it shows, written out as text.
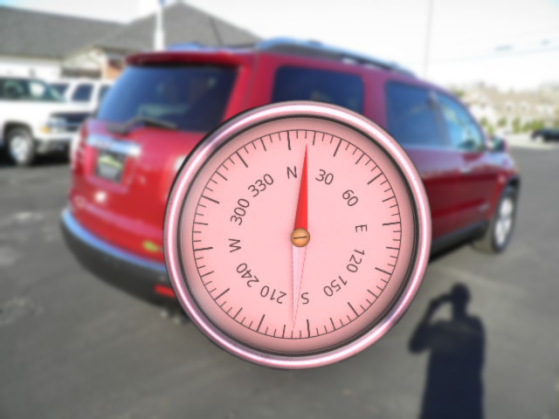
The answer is 10 °
